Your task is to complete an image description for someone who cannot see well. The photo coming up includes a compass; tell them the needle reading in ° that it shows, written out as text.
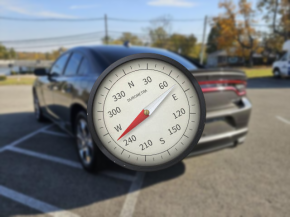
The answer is 255 °
